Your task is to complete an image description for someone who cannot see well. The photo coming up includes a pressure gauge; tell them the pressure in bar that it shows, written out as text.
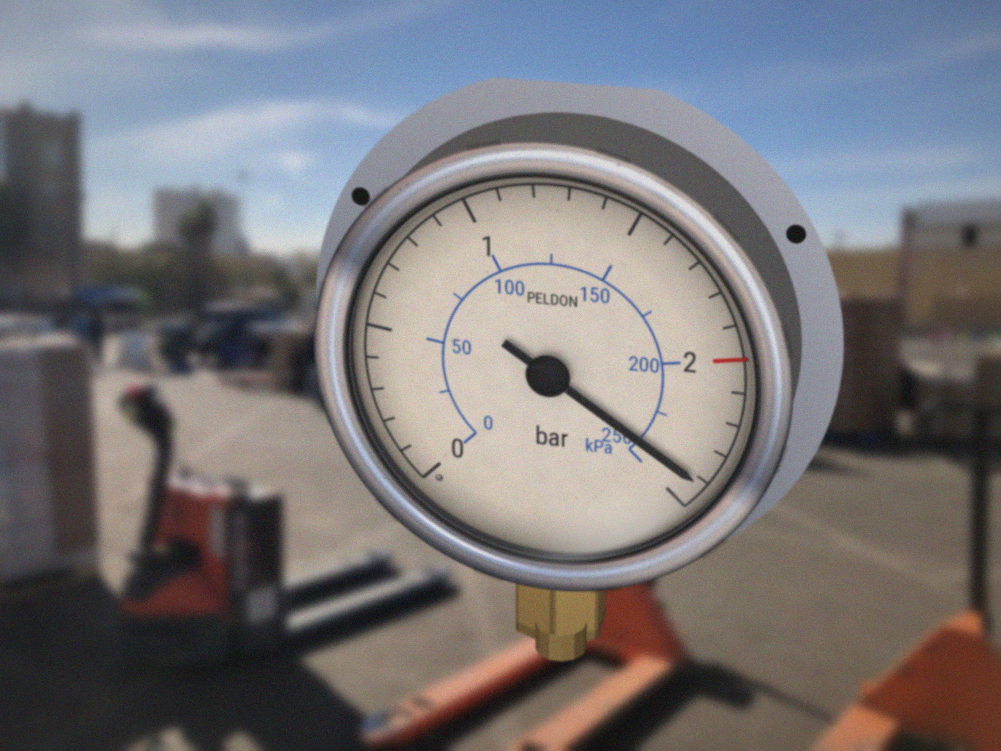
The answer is 2.4 bar
